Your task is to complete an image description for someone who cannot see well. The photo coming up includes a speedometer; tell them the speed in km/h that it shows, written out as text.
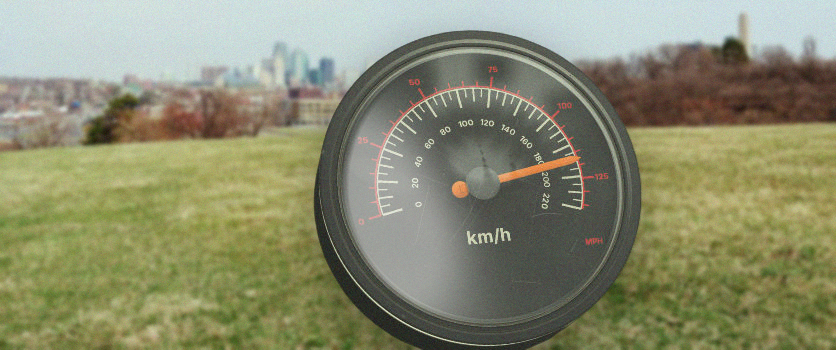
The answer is 190 km/h
